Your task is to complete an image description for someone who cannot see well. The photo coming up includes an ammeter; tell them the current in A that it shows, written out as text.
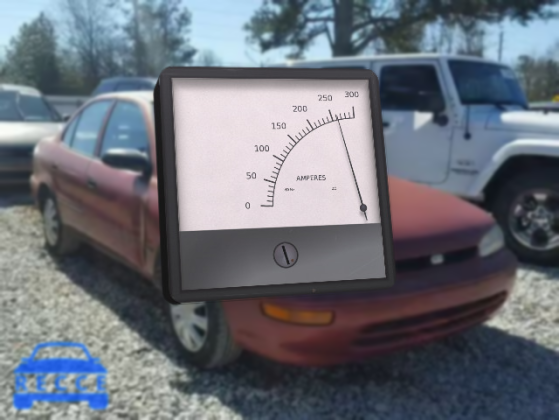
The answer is 260 A
